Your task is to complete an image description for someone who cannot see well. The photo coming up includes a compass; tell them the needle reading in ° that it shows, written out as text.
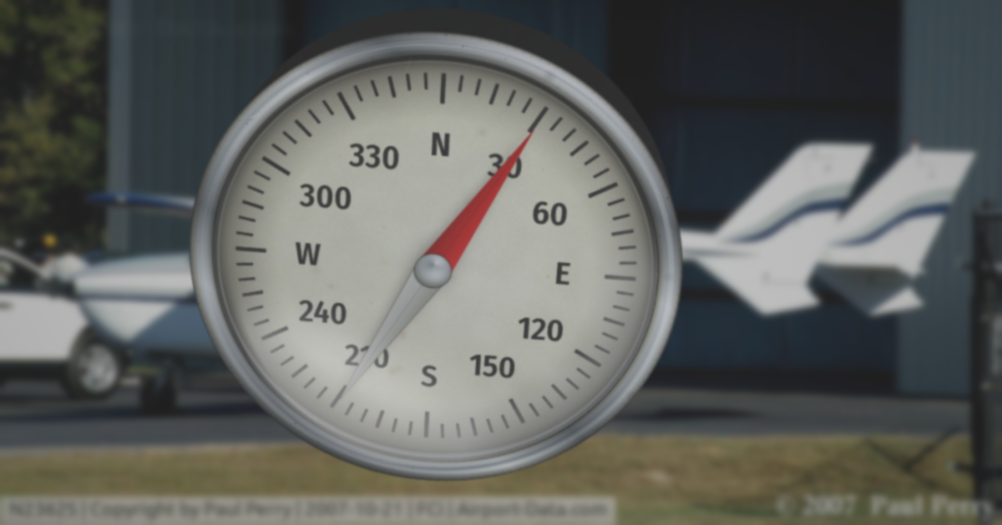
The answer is 30 °
